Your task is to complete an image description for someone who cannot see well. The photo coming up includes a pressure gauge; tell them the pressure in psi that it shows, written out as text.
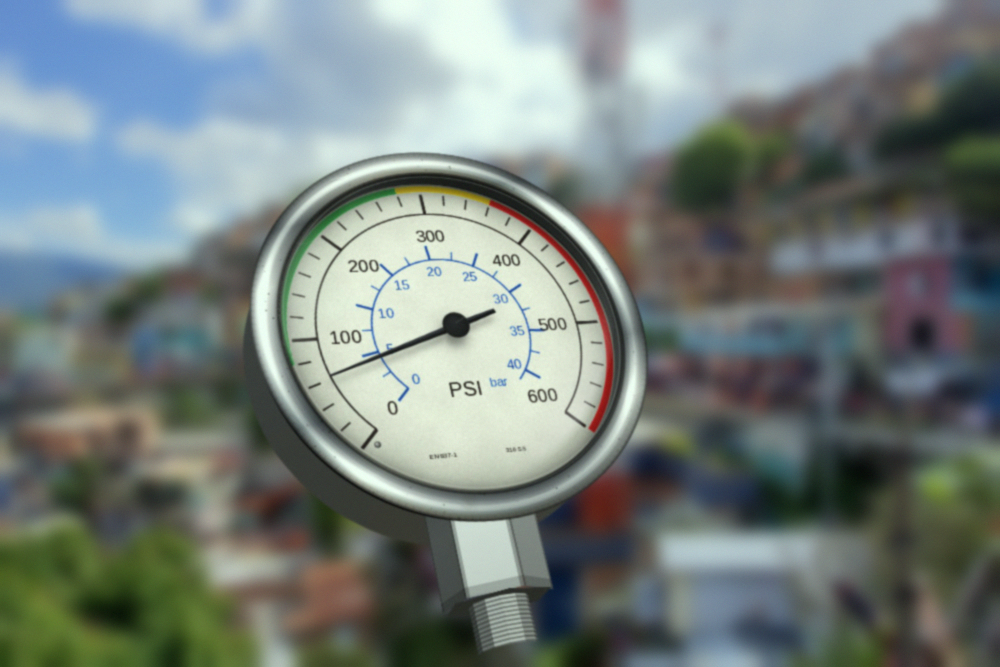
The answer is 60 psi
